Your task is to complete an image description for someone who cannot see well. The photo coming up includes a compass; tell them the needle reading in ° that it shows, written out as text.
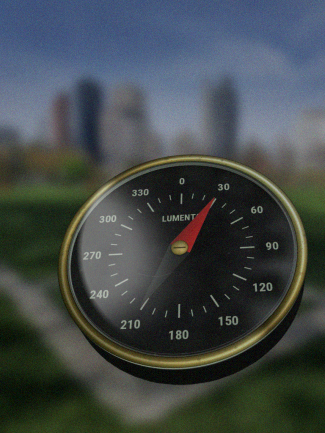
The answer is 30 °
